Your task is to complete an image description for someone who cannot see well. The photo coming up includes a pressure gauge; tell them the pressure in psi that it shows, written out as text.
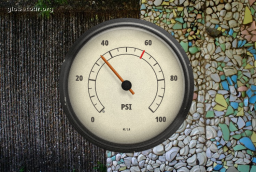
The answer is 35 psi
